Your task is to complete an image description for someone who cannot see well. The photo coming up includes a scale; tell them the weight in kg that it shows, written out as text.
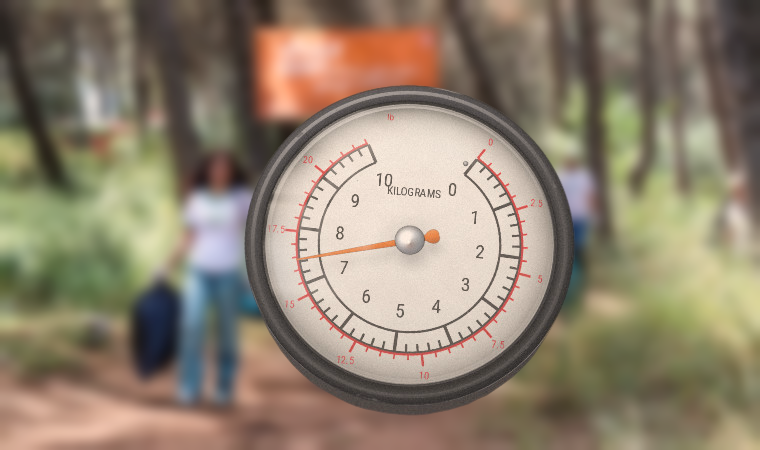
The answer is 7.4 kg
